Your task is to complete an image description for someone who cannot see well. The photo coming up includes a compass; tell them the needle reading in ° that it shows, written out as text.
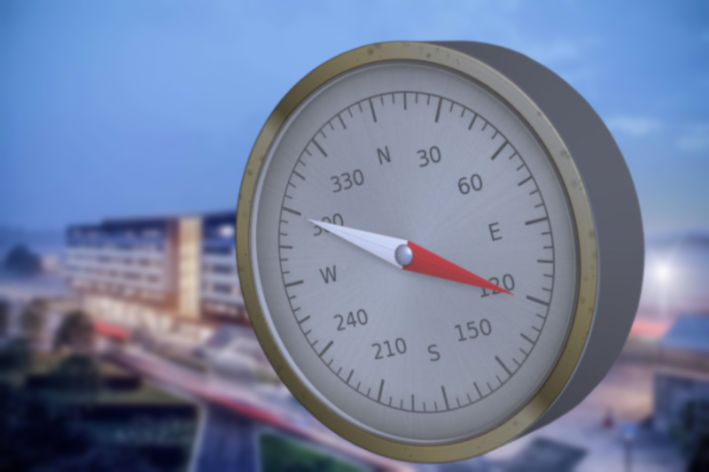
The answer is 120 °
